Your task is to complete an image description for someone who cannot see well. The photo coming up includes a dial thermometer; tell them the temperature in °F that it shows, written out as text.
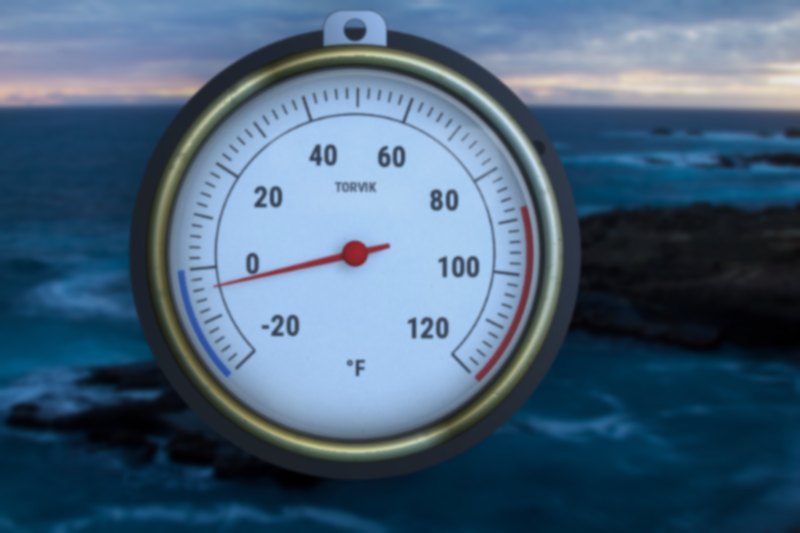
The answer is -4 °F
